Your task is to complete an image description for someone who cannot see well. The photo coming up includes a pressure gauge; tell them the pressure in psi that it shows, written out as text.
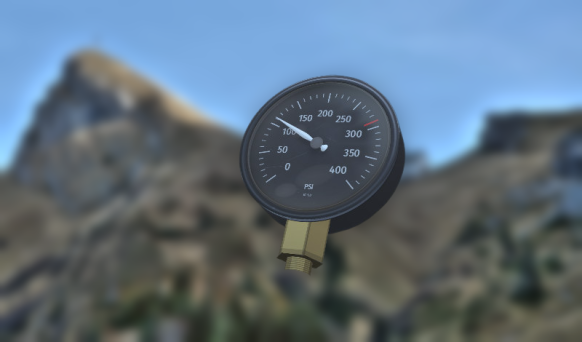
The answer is 110 psi
